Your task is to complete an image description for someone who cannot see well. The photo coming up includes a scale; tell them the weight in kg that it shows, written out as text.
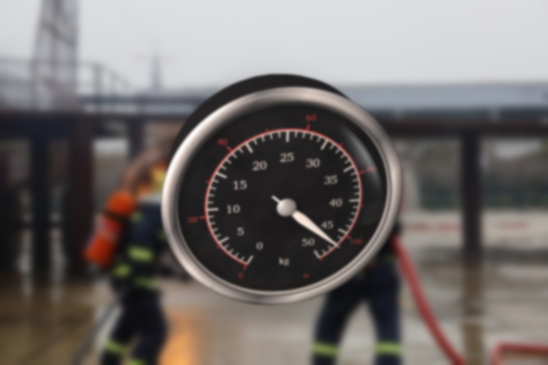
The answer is 47 kg
